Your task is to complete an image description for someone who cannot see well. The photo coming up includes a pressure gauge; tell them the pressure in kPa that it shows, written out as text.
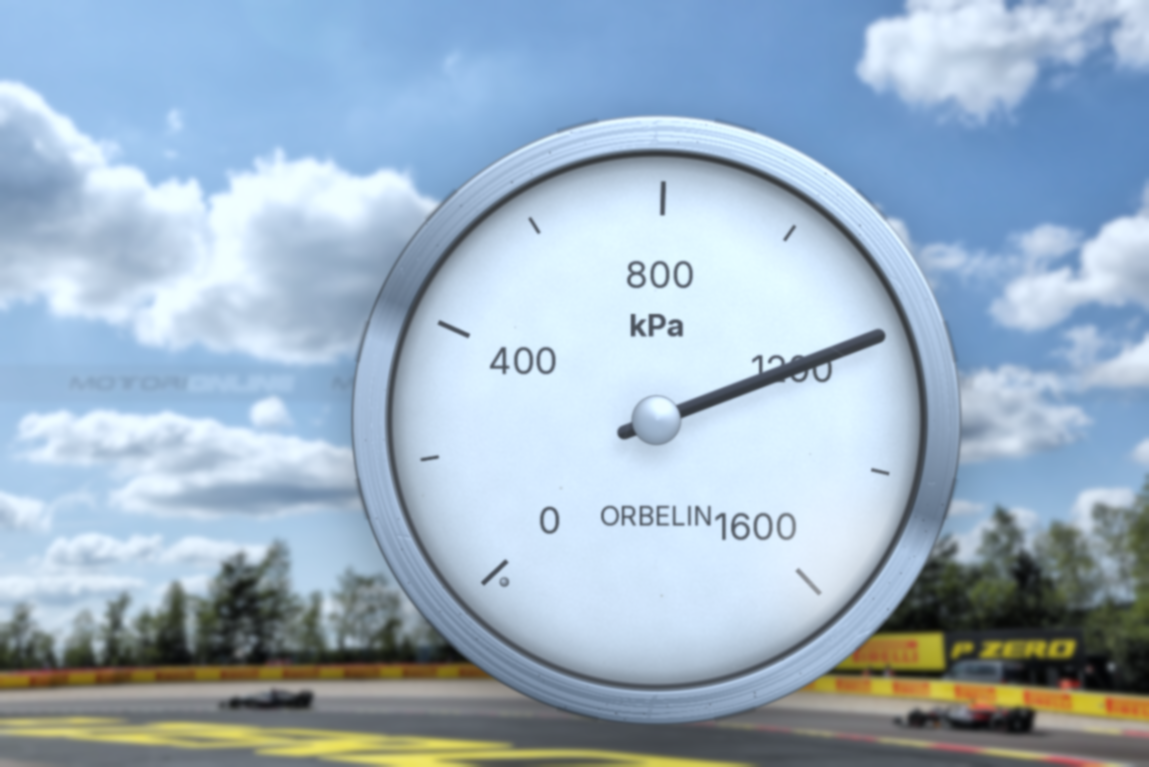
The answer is 1200 kPa
